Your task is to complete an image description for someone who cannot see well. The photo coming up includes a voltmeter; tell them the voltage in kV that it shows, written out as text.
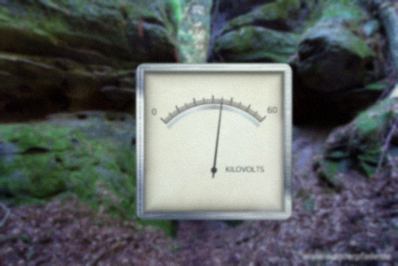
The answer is 35 kV
